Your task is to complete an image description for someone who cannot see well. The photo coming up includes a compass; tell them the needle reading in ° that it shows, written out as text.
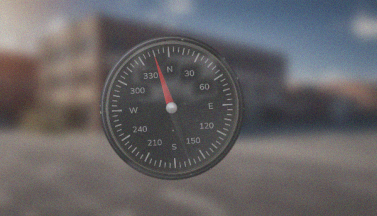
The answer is 345 °
